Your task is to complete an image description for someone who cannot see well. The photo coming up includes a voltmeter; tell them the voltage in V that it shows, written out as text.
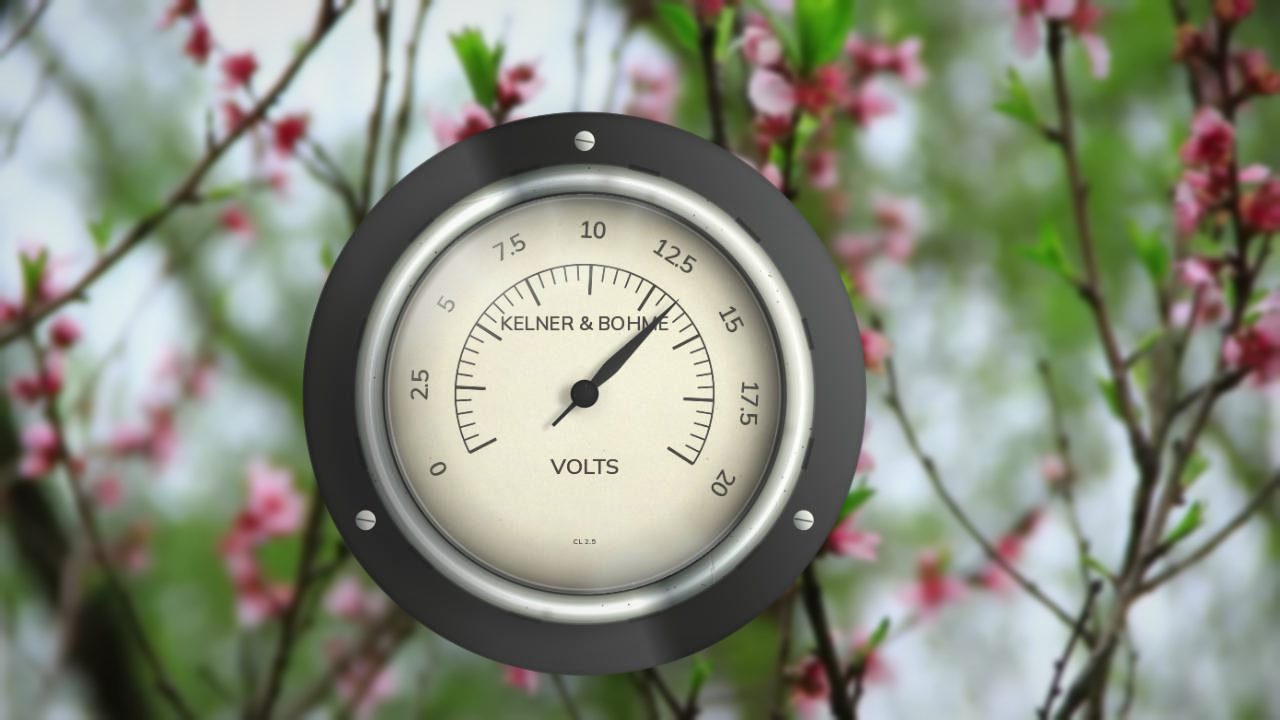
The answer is 13.5 V
